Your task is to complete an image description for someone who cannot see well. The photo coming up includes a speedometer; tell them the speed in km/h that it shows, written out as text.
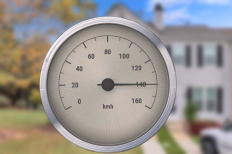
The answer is 140 km/h
